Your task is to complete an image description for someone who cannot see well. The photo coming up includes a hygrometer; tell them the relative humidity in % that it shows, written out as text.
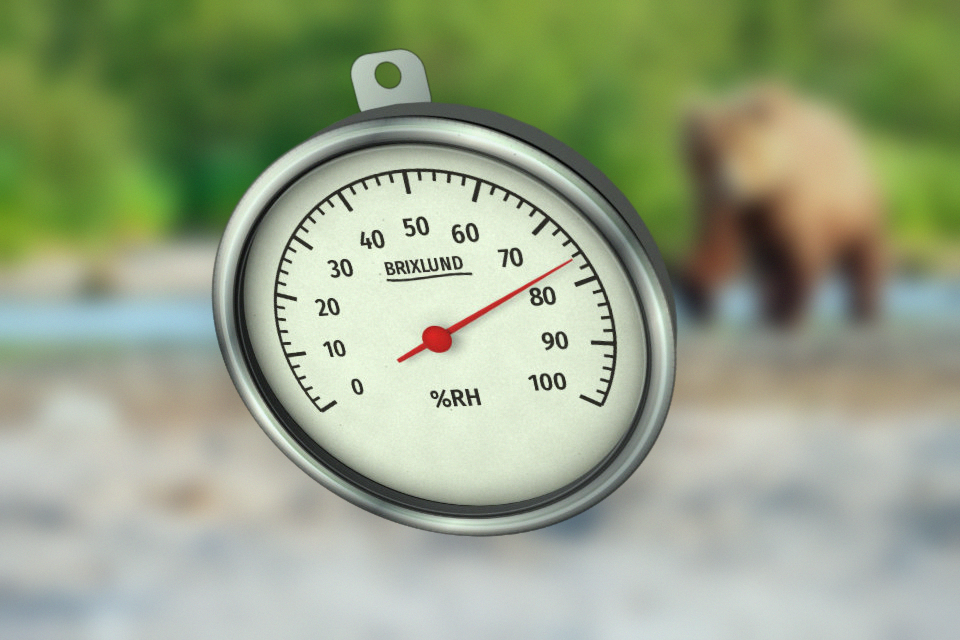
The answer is 76 %
